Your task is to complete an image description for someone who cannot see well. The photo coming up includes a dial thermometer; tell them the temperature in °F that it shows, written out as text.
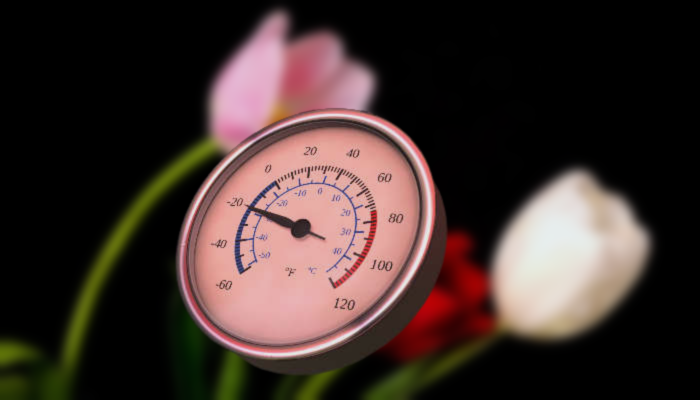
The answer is -20 °F
